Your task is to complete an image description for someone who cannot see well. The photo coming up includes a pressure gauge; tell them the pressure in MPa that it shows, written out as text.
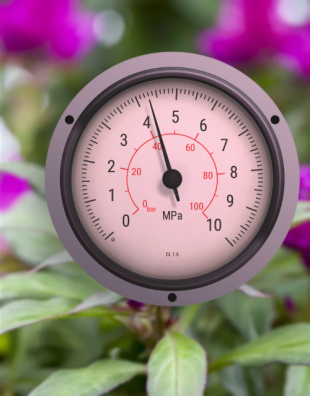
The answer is 4.3 MPa
